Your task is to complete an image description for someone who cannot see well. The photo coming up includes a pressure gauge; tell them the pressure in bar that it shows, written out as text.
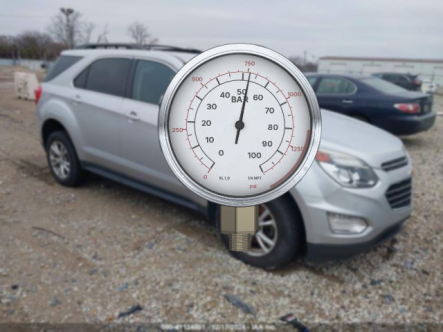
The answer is 52.5 bar
